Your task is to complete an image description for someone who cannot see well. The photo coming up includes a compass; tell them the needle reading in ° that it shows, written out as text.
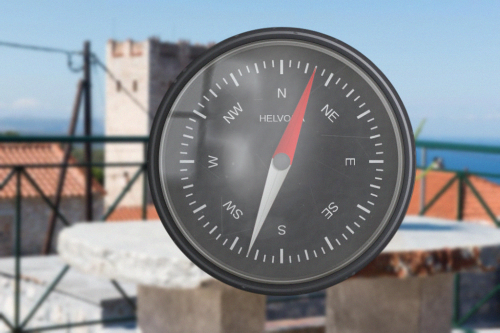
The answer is 20 °
